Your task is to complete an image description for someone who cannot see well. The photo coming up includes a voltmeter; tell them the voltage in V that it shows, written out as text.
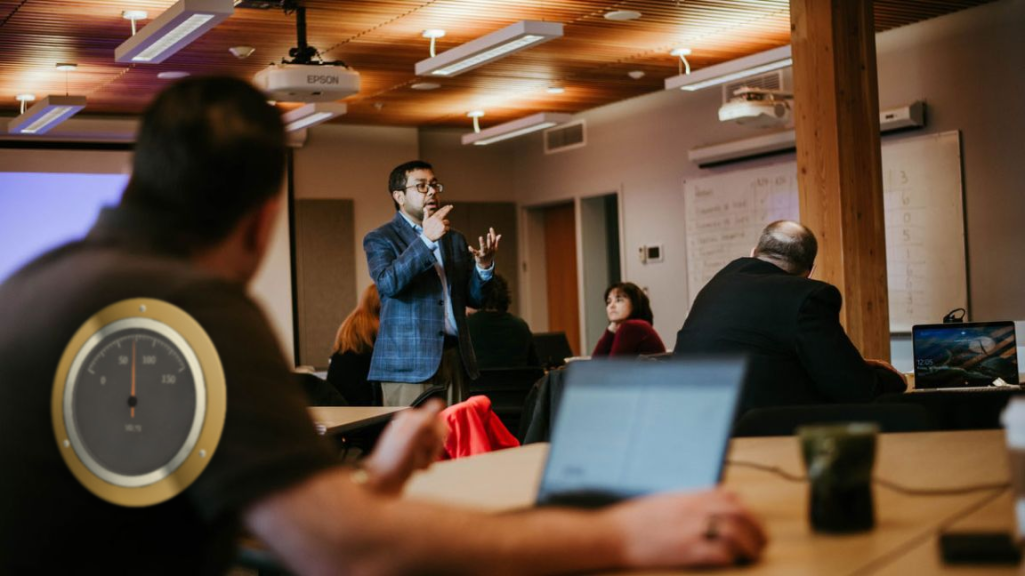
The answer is 75 V
